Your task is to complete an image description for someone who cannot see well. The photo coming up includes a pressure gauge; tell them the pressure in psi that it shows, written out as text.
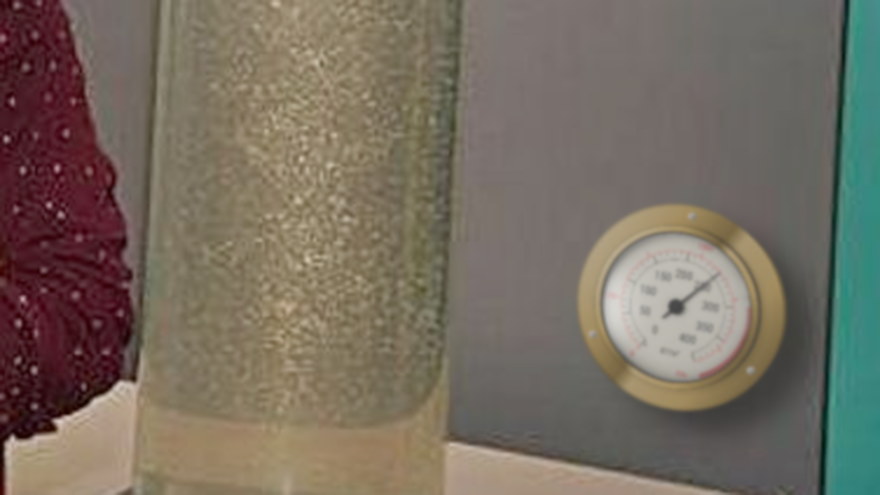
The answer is 250 psi
